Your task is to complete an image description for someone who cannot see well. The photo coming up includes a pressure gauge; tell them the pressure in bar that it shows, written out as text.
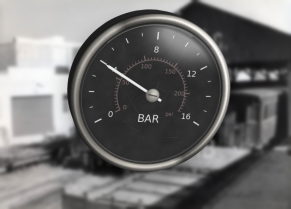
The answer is 4 bar
